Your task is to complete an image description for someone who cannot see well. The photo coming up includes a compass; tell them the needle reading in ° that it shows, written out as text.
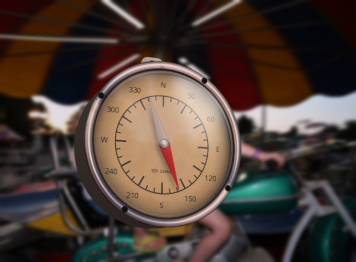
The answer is 160 °
